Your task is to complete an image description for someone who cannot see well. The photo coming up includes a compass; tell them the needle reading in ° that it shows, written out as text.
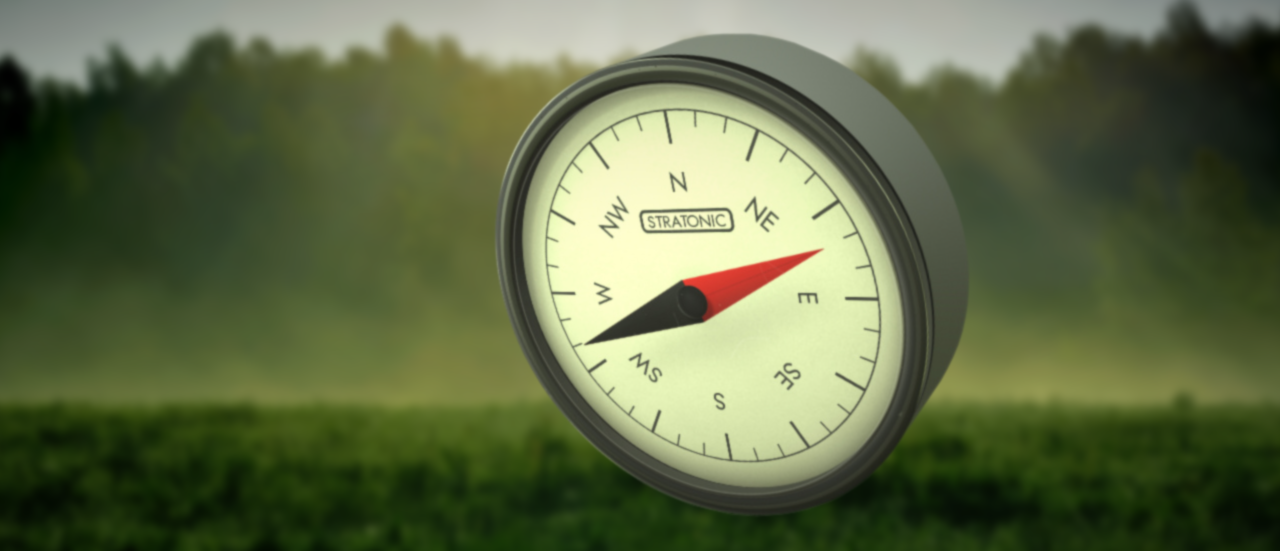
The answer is 70 °
